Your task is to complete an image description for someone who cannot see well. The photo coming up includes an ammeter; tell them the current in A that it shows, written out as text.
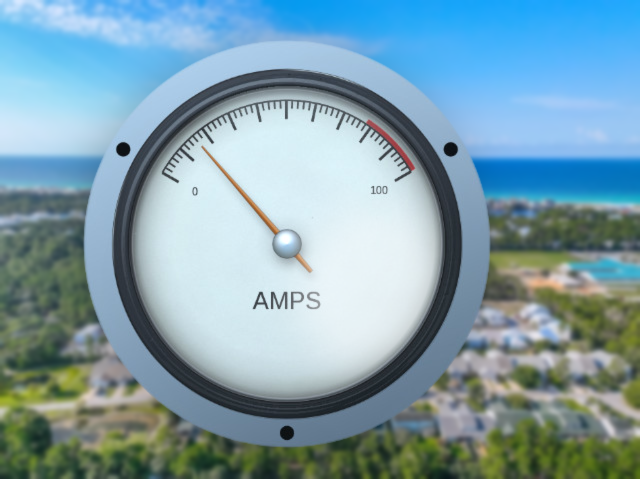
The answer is 16 A
